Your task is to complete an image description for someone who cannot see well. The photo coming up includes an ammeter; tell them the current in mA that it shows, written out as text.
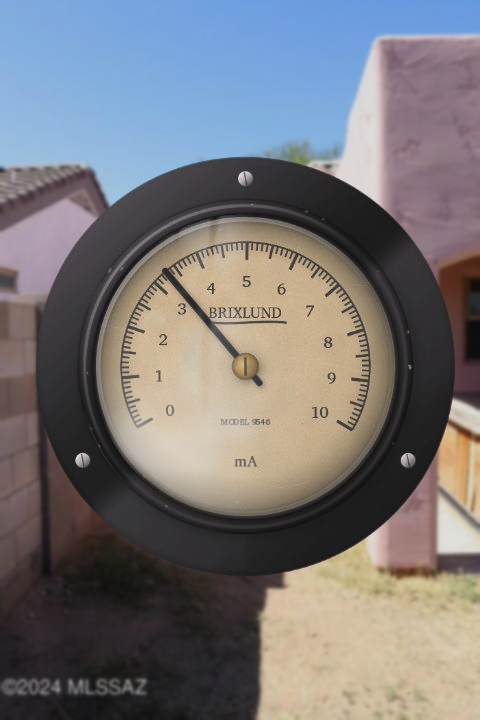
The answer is 3.3 mA
